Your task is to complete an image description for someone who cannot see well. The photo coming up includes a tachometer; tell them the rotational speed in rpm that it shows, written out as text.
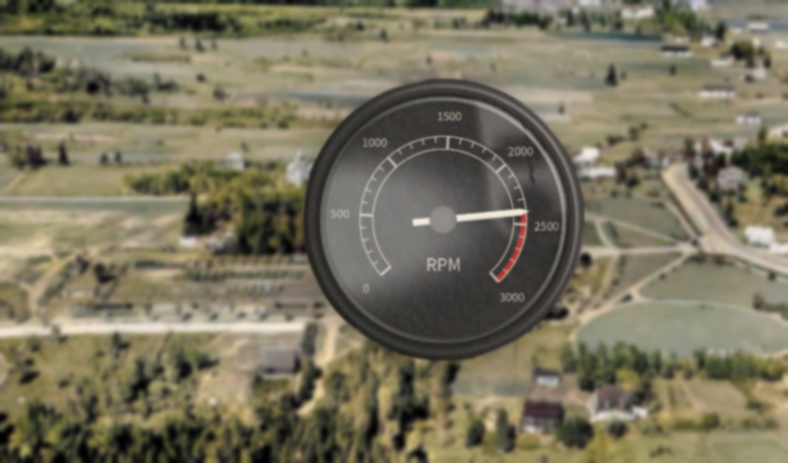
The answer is 2400 rpm
